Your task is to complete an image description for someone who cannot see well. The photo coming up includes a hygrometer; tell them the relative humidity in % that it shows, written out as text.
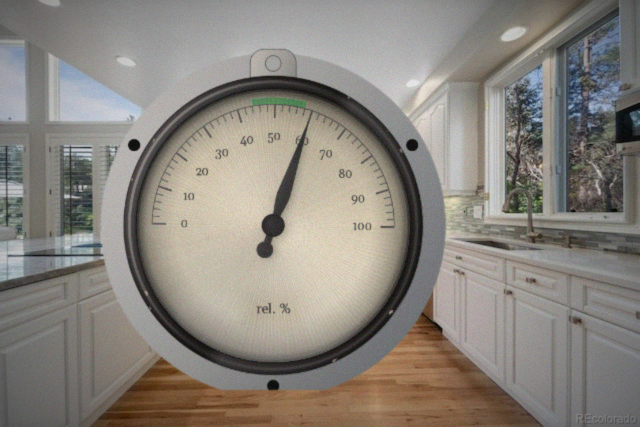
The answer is 60 %
